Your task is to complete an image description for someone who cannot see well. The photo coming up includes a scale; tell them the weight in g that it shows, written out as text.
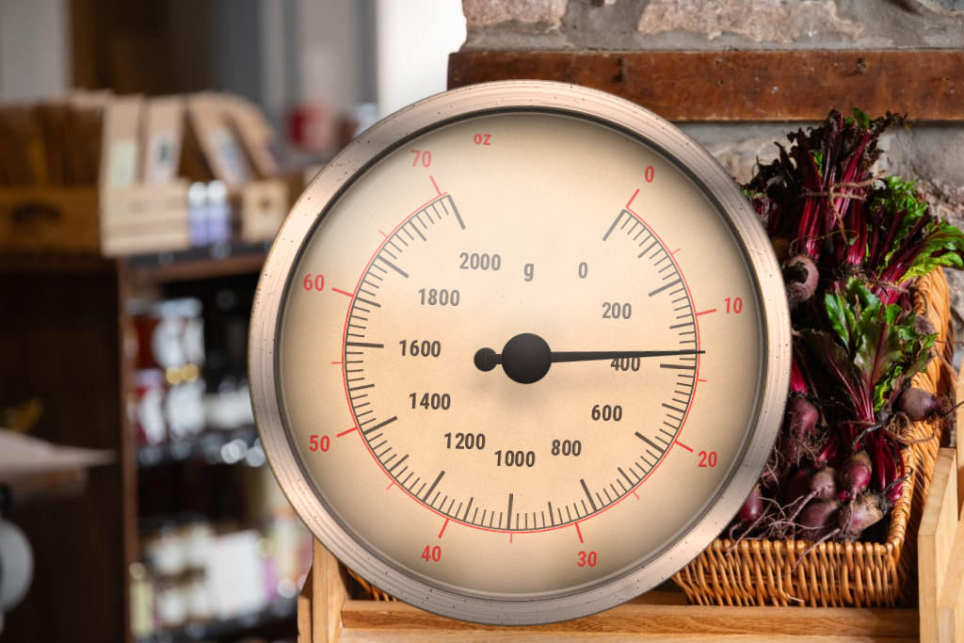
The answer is 360 g
